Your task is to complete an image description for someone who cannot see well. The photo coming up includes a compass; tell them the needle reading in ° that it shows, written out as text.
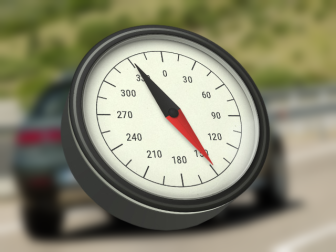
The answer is 150 °
